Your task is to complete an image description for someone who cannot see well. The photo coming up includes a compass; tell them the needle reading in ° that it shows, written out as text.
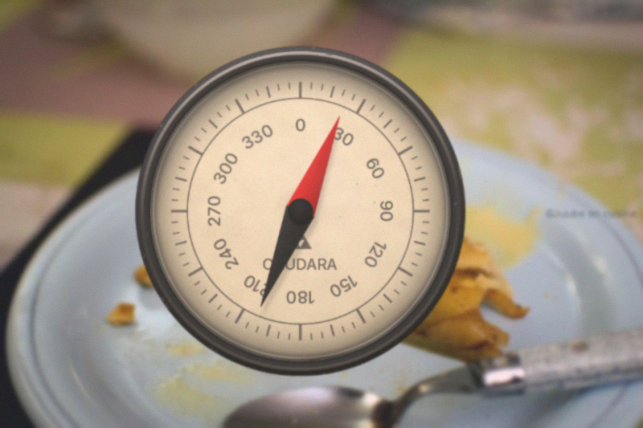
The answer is 22.5 °
